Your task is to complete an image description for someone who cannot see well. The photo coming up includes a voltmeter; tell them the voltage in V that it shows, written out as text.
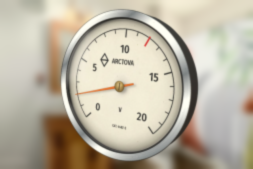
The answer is 2 V
